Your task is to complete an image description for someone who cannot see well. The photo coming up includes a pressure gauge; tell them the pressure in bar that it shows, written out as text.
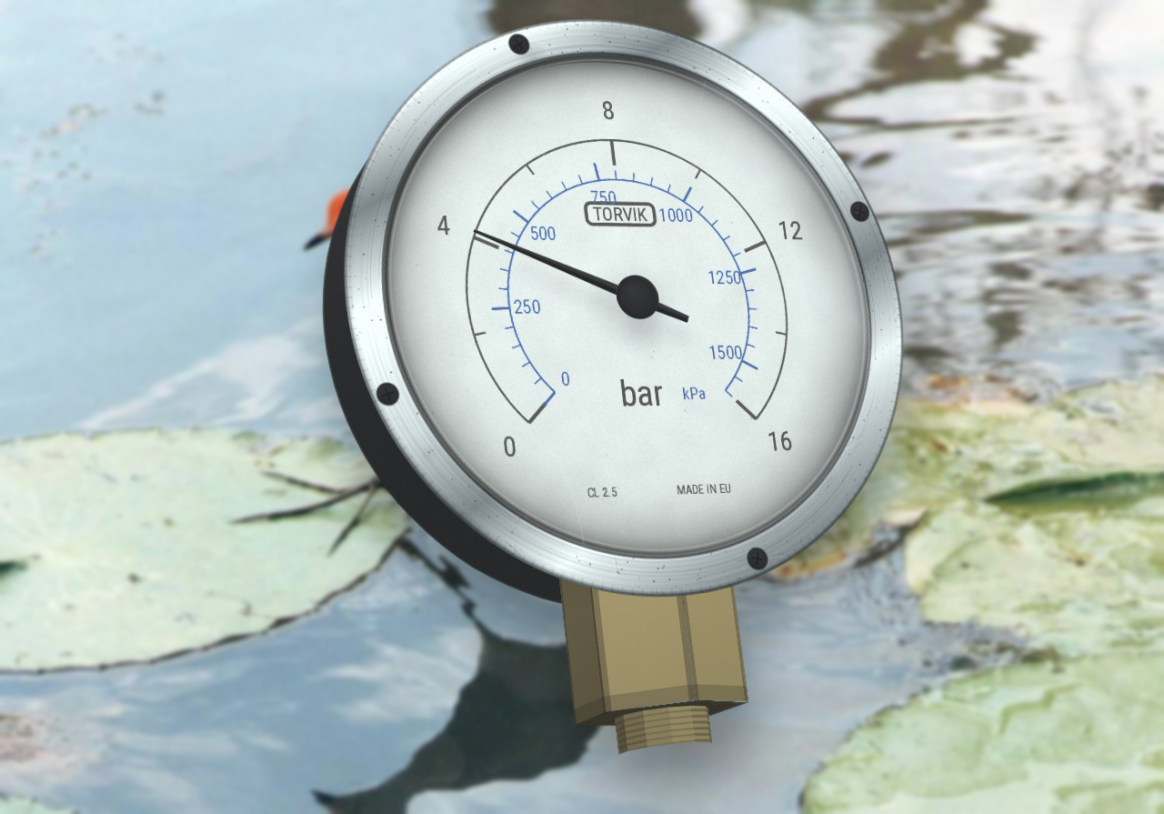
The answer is 4 bar
